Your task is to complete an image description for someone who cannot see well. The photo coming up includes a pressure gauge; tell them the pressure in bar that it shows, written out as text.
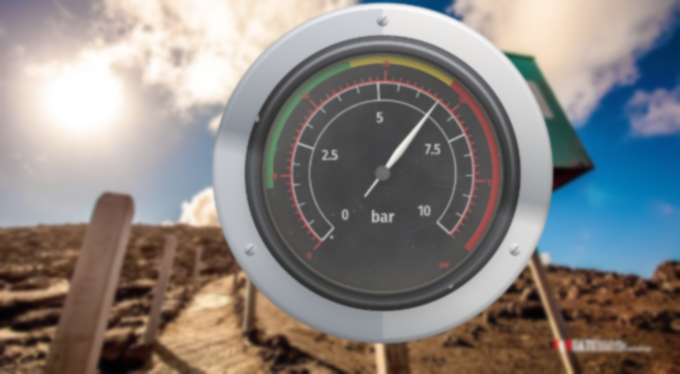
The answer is 6.5 bar
